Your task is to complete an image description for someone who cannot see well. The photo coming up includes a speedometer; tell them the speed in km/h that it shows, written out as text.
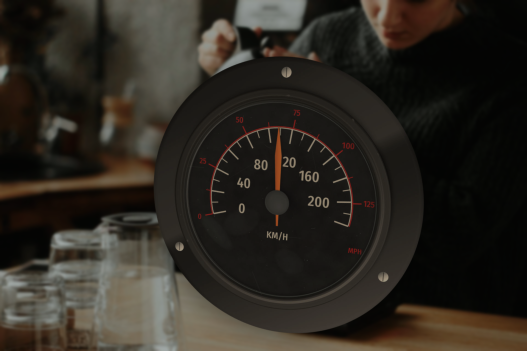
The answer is 110 km/h
